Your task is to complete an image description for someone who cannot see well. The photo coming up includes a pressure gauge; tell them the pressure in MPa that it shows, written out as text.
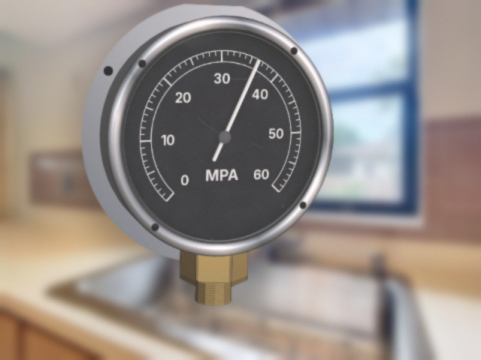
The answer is 36 MPa
